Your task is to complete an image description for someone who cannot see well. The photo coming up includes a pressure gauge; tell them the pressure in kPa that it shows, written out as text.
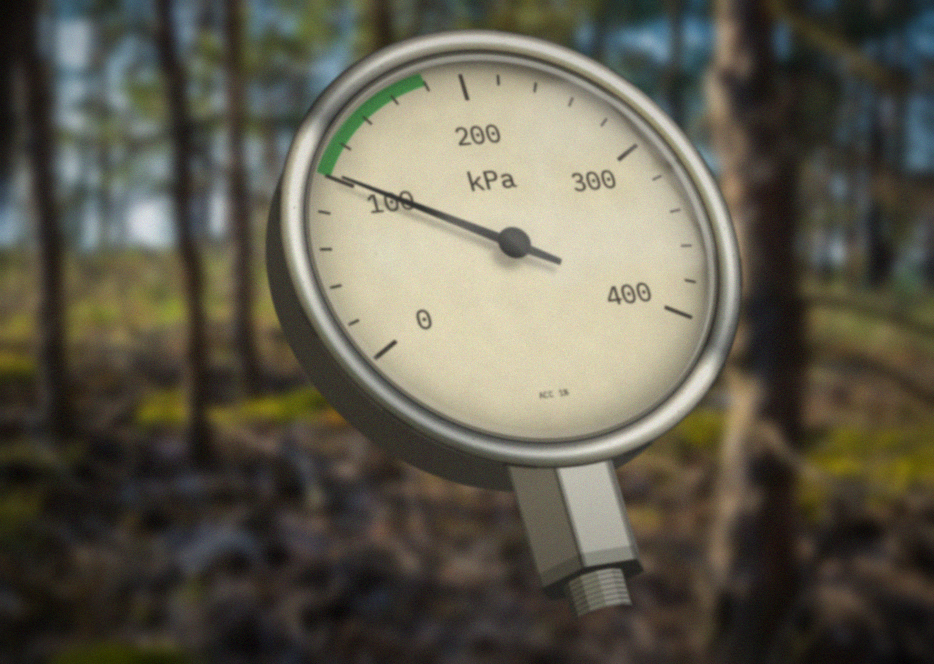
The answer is 100 kPa
